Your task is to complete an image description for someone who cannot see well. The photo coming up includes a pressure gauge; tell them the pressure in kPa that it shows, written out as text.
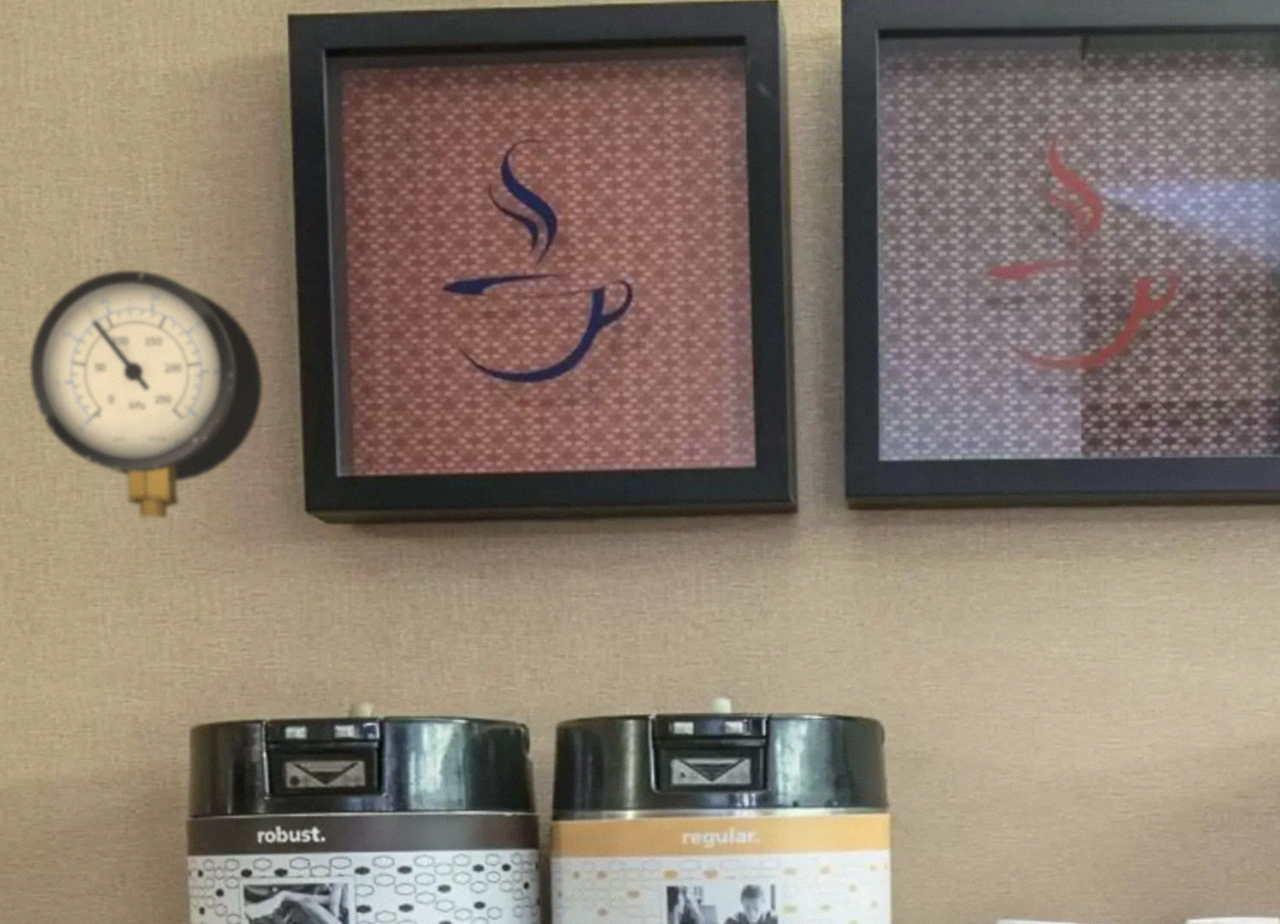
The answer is 90 kPa
